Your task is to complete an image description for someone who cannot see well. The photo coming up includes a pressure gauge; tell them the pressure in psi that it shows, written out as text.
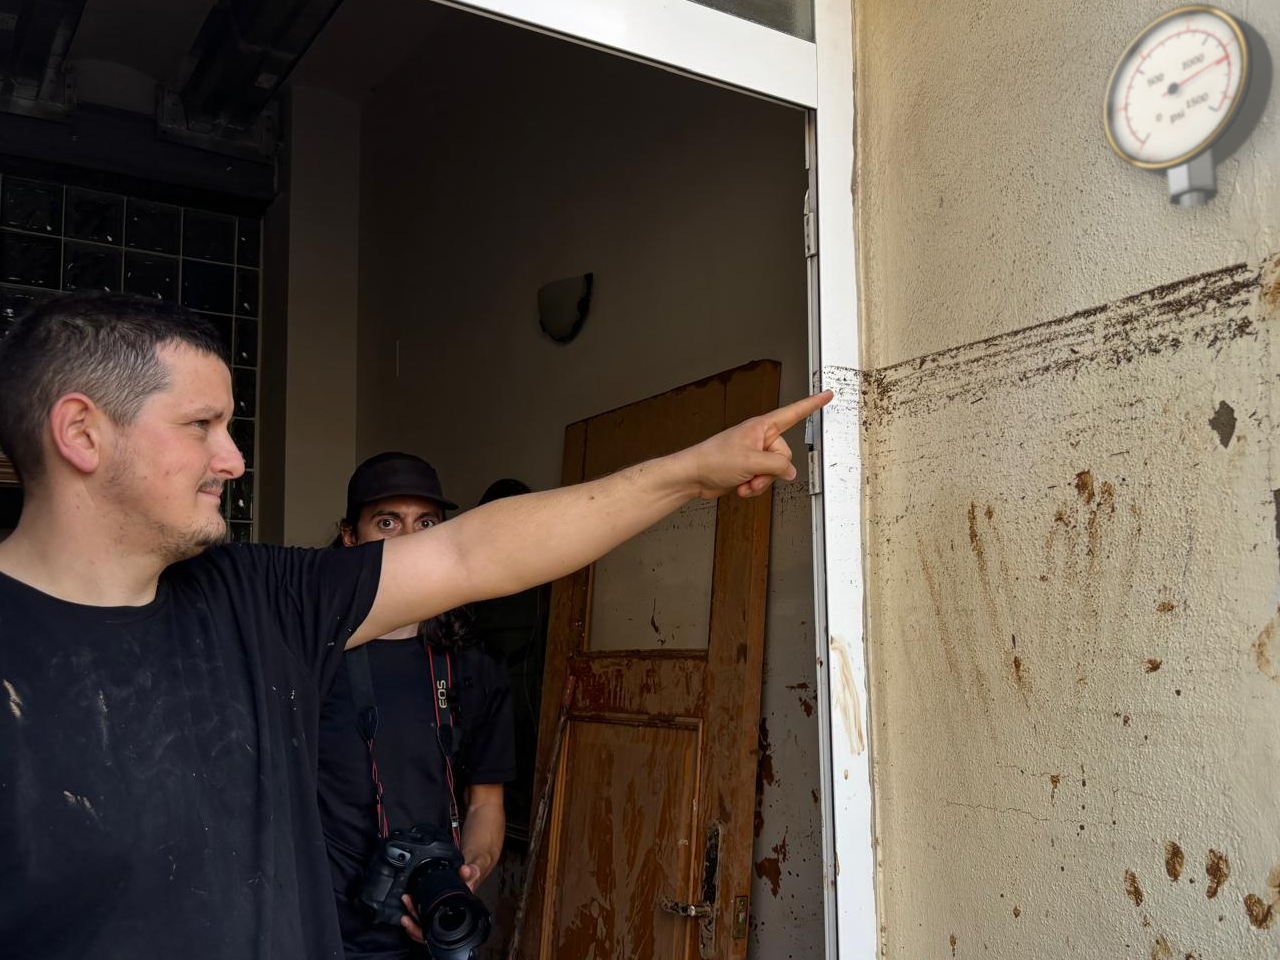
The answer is 1200 psi
